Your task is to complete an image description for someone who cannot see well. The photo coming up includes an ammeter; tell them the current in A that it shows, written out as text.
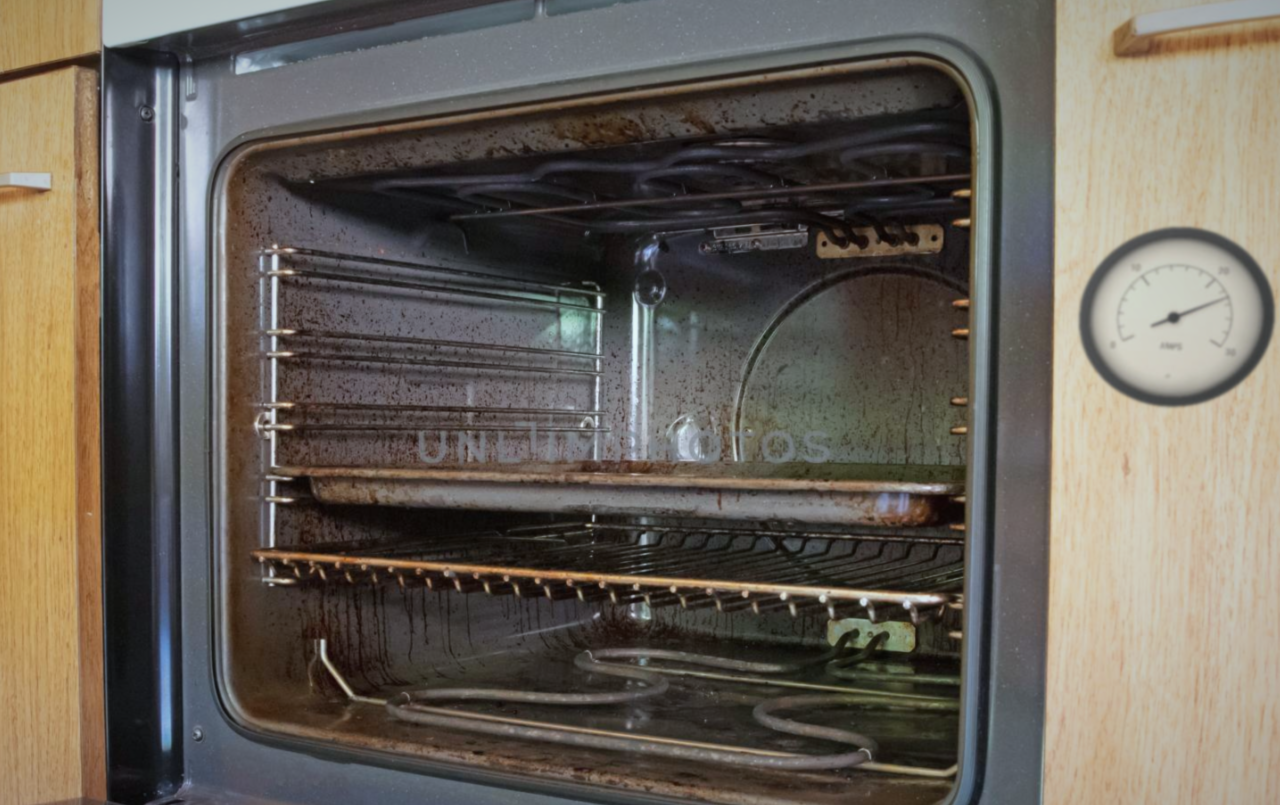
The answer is 23 A
